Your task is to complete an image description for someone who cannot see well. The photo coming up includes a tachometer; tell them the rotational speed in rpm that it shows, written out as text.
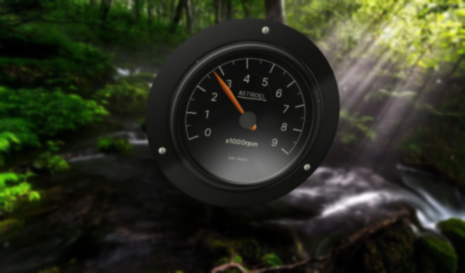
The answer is 2750 rpm
